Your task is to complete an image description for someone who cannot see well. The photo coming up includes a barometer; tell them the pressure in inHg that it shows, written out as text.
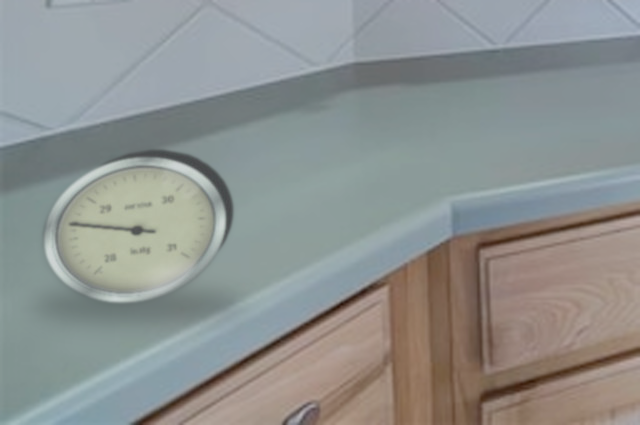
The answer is 28.7 inHg
